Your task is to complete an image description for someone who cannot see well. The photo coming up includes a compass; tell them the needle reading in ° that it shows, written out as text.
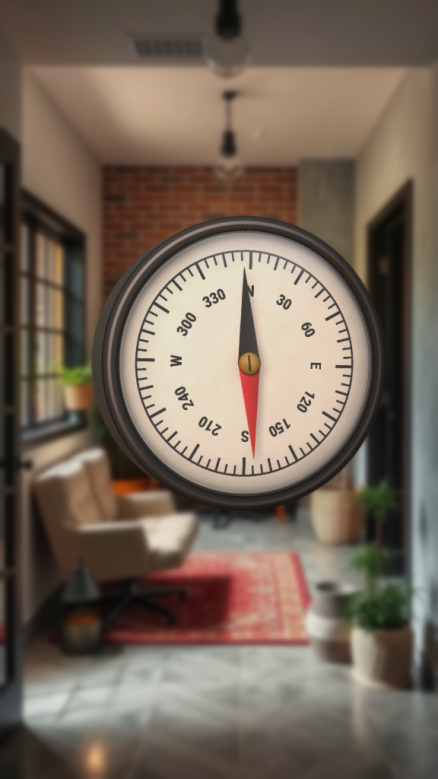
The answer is 175 °
